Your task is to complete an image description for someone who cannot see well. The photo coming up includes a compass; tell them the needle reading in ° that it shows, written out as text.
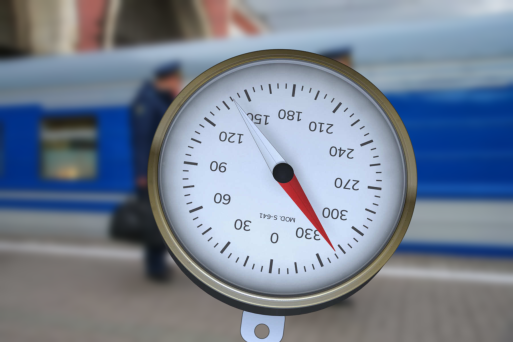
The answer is 320 °
